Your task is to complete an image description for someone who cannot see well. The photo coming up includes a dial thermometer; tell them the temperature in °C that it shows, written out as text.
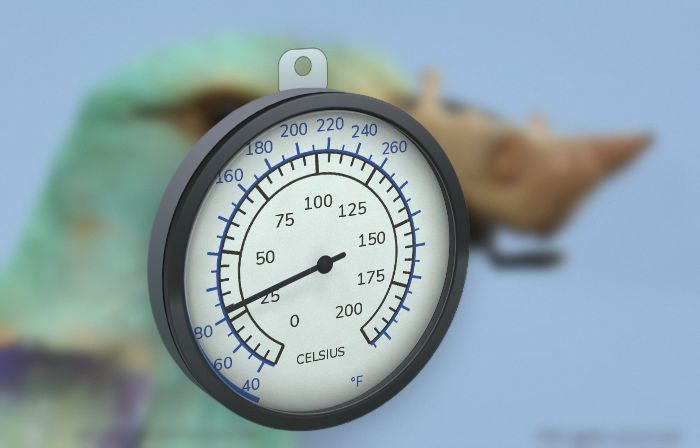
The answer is 30 °C
